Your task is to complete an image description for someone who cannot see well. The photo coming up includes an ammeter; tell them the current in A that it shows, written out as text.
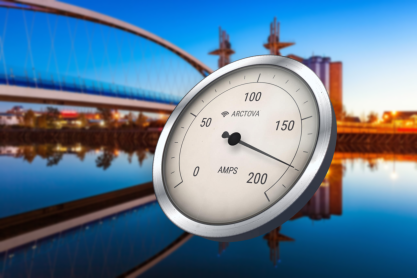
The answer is 180 A
